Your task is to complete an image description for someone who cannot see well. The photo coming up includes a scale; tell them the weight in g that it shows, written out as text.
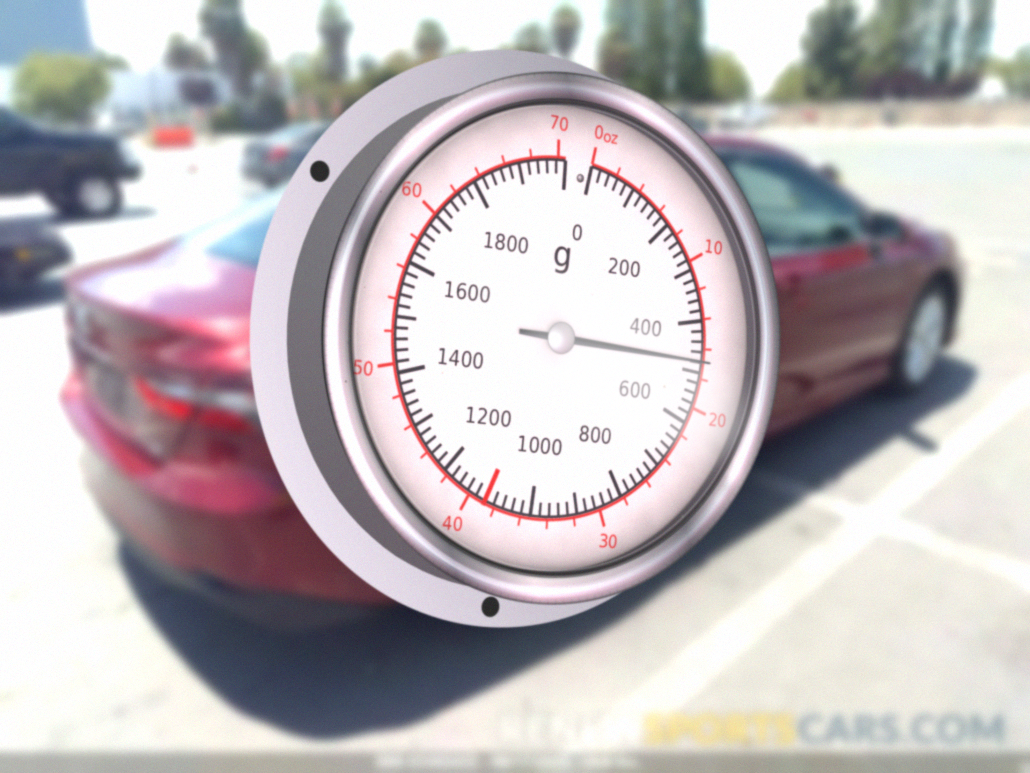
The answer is 480 g
